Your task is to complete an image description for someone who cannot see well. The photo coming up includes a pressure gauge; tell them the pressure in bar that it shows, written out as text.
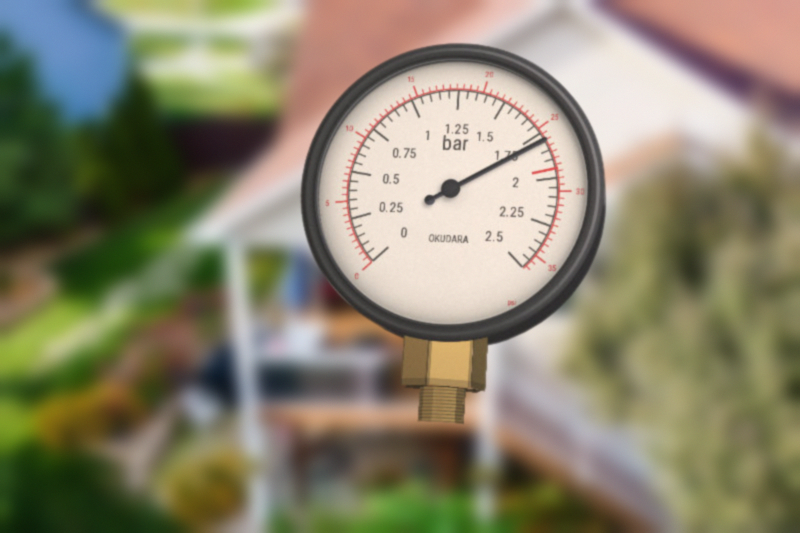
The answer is 1.8 bar
